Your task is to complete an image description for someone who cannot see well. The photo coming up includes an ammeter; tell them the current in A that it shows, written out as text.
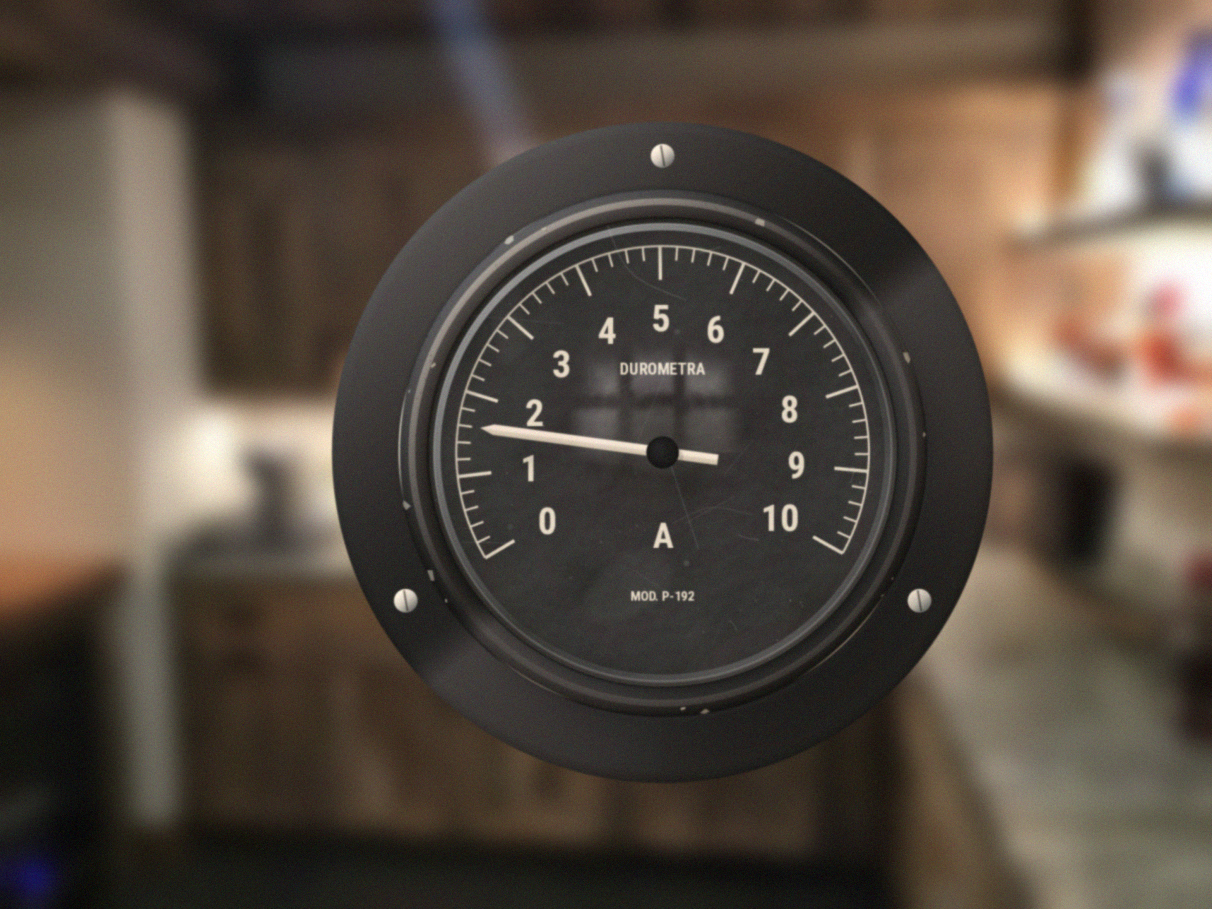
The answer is 1.6 A
